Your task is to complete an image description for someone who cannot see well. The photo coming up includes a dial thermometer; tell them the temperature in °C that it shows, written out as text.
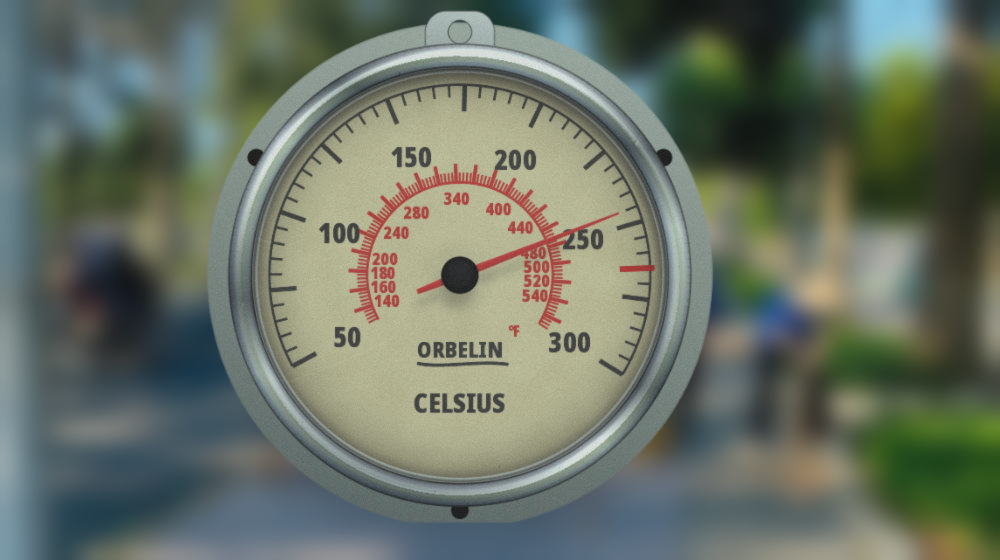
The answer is 245 °C
